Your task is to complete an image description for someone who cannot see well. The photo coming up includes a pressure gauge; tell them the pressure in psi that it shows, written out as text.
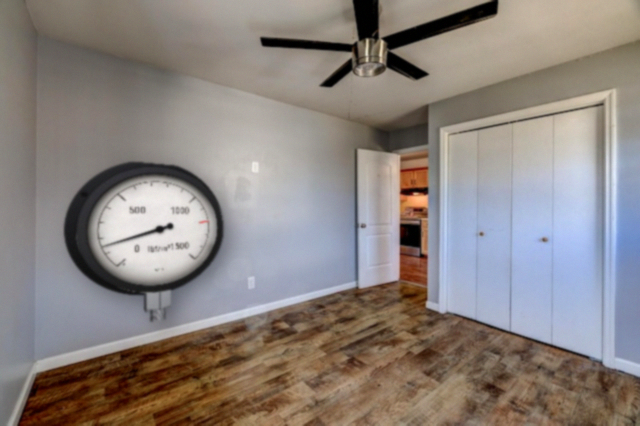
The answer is 150 psi
